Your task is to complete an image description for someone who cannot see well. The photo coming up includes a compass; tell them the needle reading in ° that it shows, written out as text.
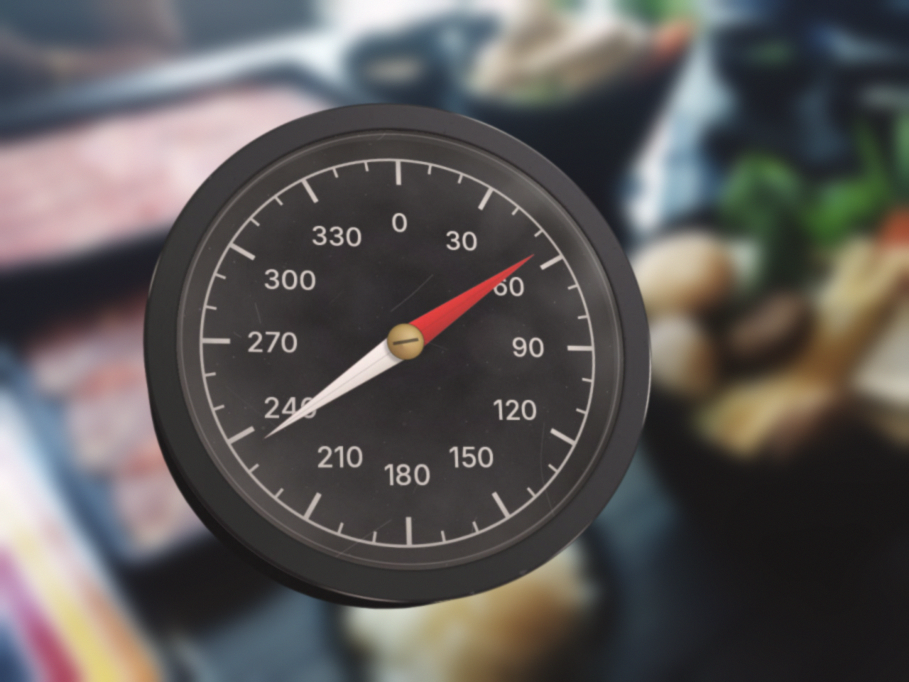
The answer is 55 °
